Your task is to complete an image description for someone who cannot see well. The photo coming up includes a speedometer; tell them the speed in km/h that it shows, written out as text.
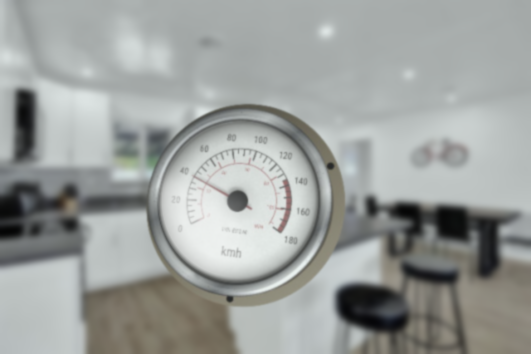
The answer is 40 km/h
